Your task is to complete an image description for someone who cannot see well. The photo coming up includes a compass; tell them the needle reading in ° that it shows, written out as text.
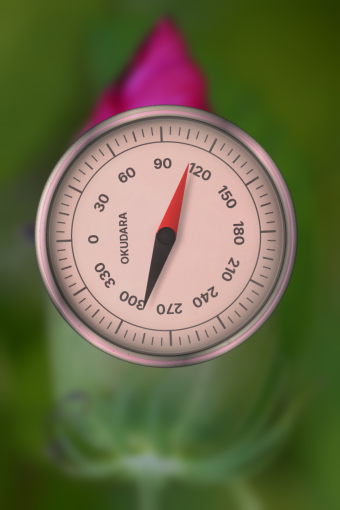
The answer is 110 °
